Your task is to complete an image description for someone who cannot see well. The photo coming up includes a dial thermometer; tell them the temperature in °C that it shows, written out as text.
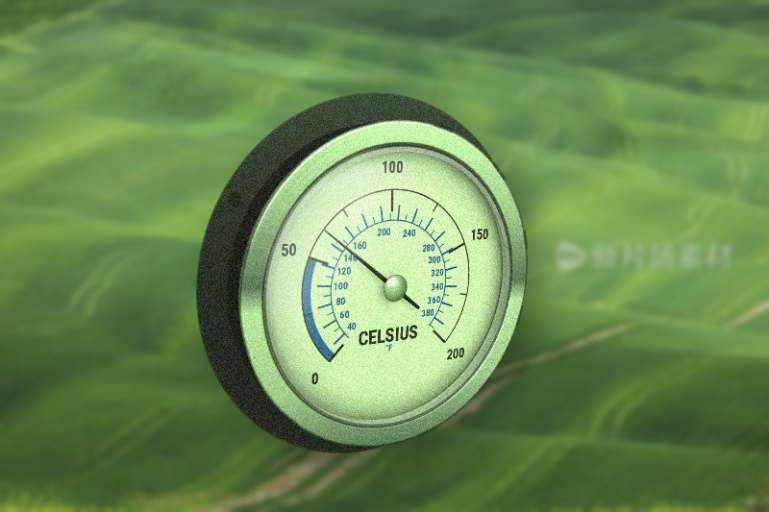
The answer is 62.5 °C
